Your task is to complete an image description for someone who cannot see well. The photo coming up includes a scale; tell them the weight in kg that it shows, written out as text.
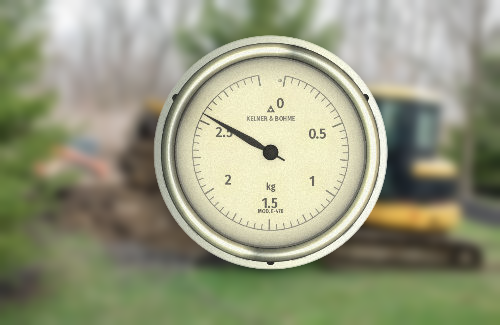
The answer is 2.55 kg
